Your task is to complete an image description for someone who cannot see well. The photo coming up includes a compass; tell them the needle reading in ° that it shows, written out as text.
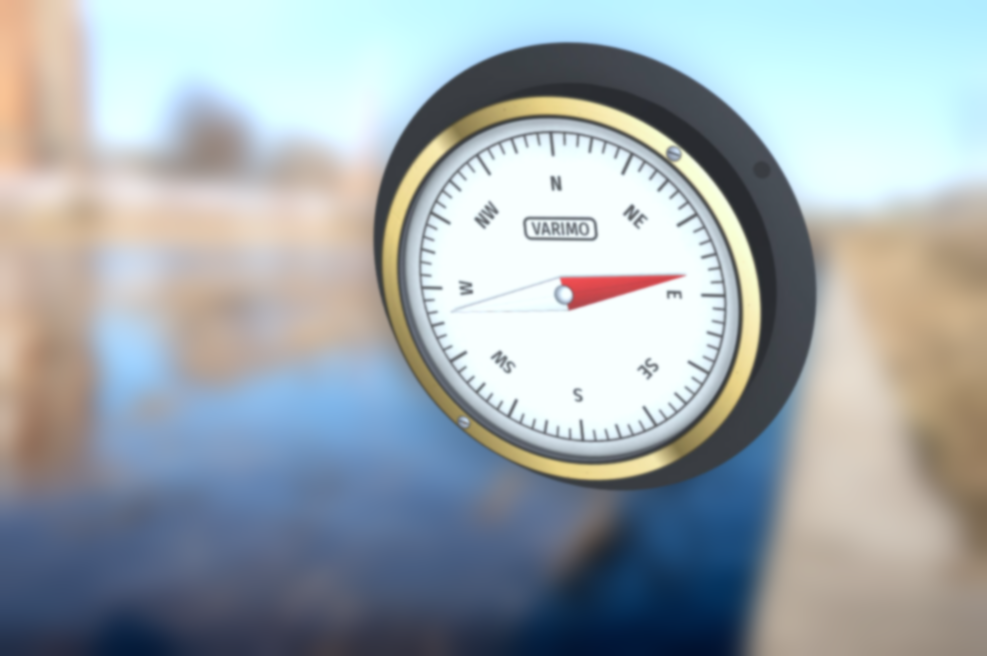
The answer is 80 °
